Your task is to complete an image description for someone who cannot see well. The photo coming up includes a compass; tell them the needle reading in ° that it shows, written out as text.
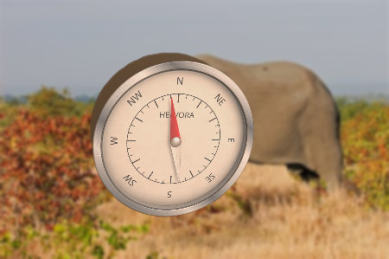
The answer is 350 °
